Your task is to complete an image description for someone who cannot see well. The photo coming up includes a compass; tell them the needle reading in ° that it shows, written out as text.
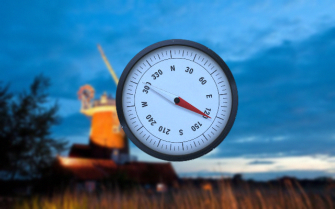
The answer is 125 °
